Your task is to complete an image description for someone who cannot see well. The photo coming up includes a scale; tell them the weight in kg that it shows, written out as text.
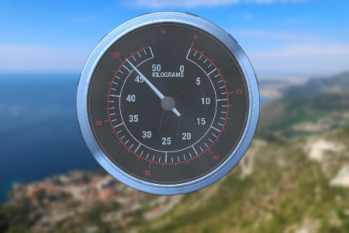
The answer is 46 kg
